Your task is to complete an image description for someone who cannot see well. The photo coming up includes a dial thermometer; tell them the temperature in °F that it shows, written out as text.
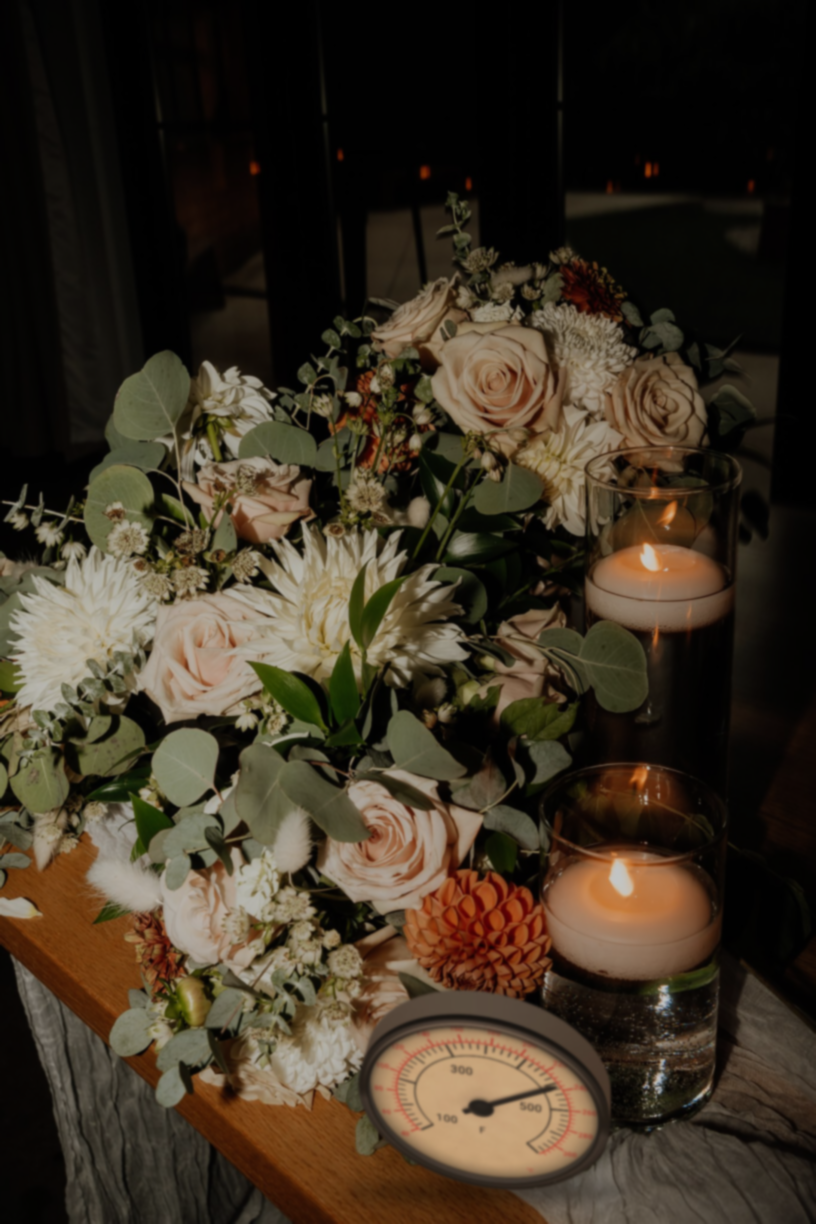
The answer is 450 °F
